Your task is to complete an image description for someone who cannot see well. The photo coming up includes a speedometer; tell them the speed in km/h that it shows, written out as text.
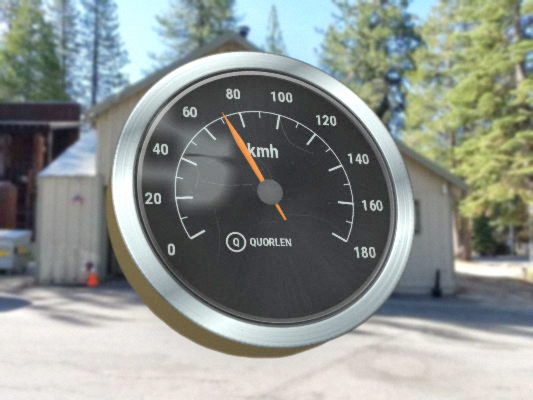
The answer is 70 km/h
